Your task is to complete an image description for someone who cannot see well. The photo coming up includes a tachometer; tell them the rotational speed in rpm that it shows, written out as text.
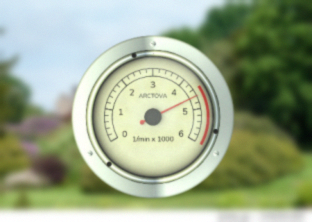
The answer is 4600 rpm
